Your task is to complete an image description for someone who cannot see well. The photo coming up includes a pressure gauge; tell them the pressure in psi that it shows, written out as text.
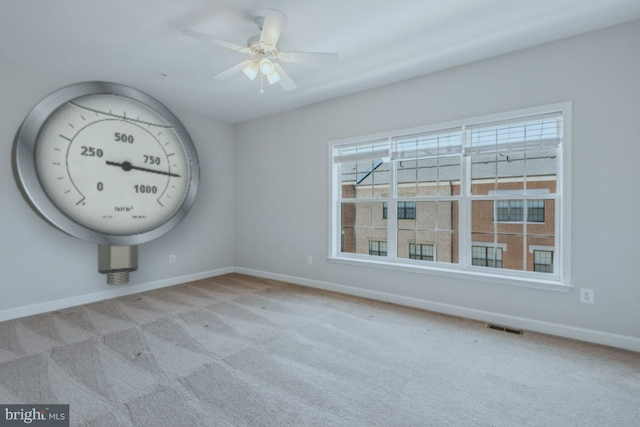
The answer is 850 psi
